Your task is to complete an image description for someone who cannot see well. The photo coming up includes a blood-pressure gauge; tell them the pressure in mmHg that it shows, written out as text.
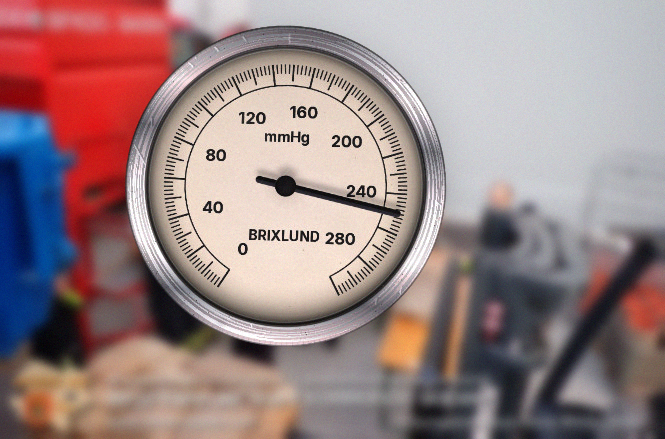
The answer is 250 mmHg
